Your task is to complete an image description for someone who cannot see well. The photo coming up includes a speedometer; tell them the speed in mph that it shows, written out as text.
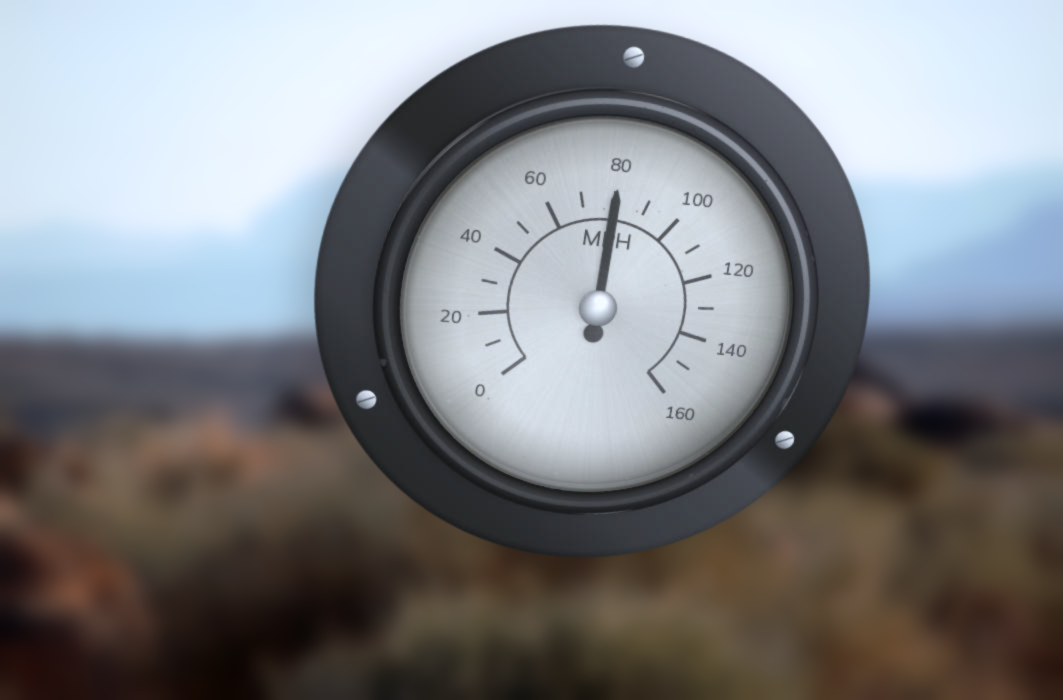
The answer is 80 mph
